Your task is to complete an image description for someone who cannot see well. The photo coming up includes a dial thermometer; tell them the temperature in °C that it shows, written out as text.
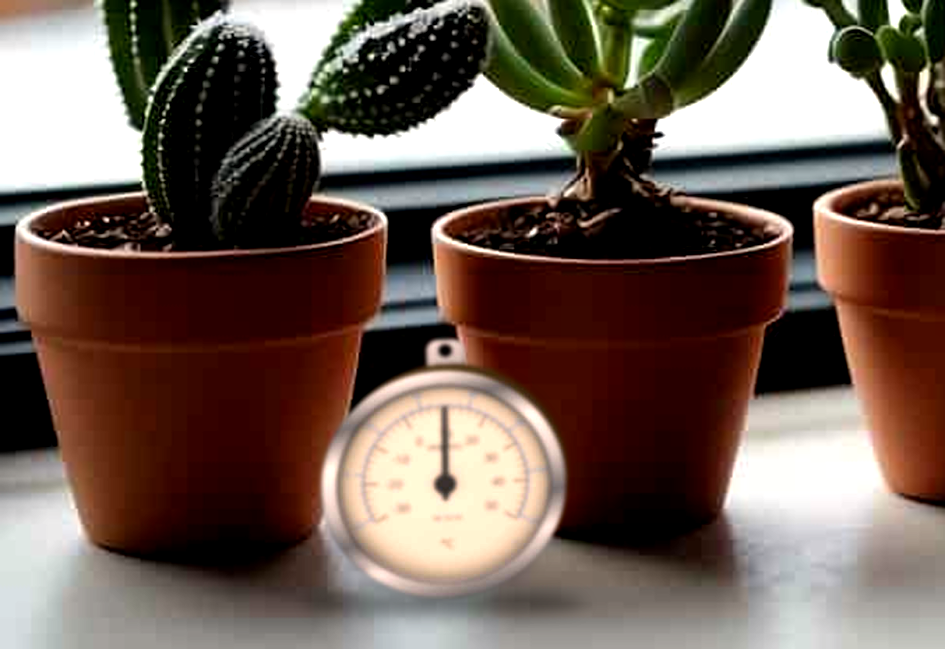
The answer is 10 °C
